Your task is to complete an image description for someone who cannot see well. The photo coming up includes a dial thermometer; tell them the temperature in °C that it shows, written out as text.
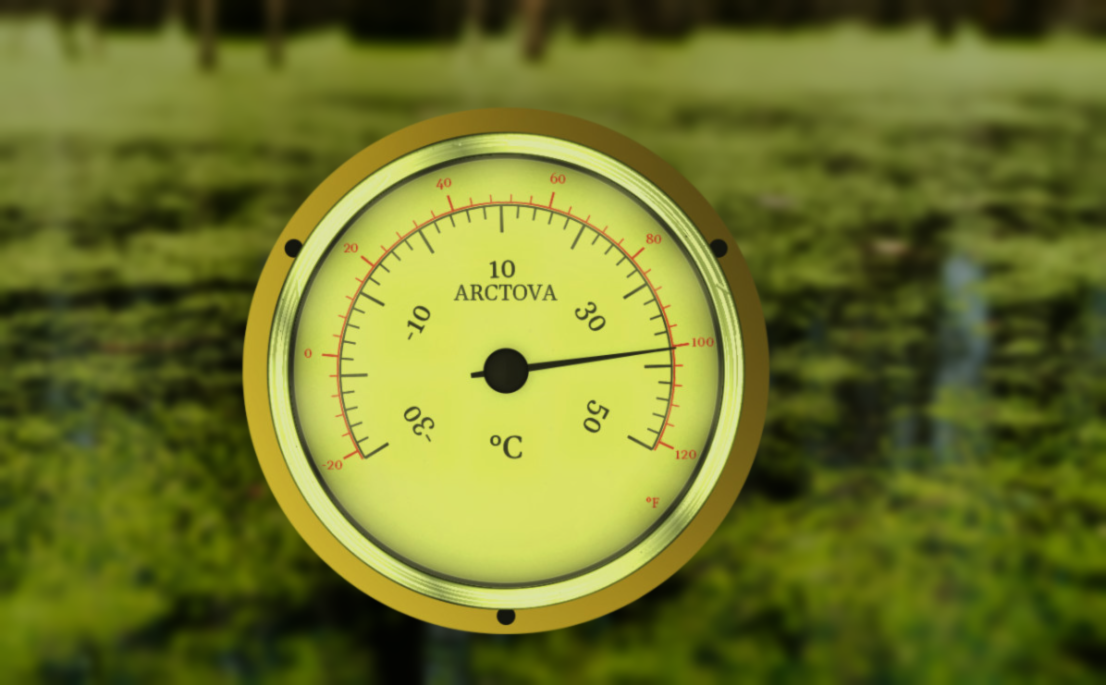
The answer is 38 °C
